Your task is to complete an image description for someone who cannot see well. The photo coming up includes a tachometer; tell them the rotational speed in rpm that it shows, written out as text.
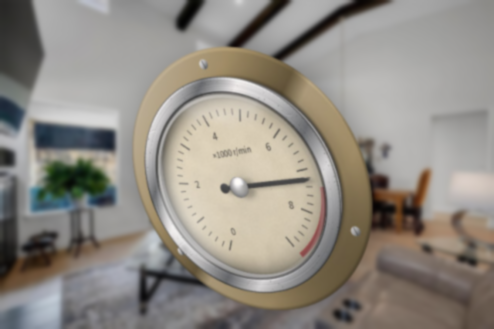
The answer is 7200 rpm
